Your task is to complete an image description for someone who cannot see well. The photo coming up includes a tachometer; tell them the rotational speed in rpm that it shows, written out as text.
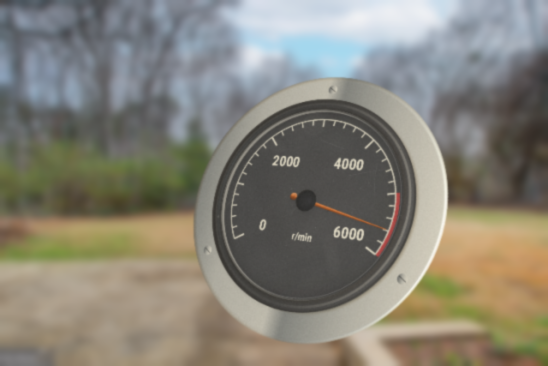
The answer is 5600 rpm
